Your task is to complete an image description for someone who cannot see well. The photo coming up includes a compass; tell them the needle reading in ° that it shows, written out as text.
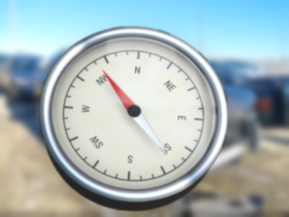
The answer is 320 °
